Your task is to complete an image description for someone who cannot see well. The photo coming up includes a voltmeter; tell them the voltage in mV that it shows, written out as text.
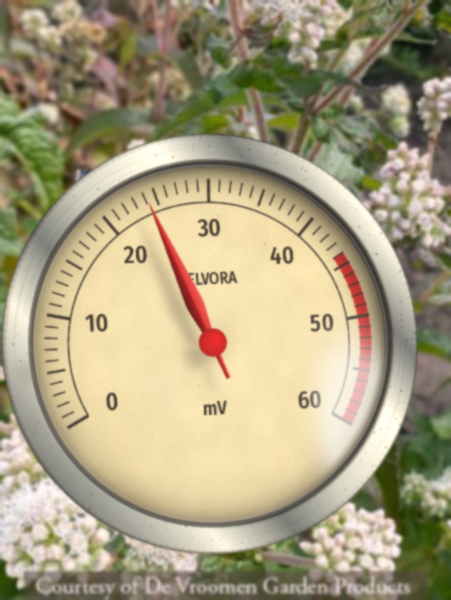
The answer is 24 mV
